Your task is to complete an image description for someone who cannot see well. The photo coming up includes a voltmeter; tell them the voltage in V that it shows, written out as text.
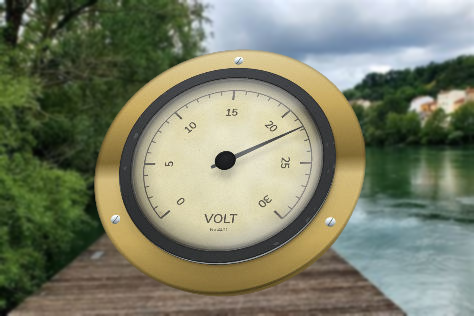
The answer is 22 V
